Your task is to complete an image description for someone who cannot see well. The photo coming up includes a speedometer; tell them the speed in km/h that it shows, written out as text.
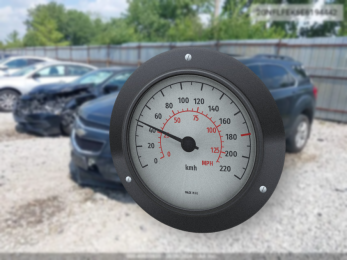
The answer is 45 km/h
